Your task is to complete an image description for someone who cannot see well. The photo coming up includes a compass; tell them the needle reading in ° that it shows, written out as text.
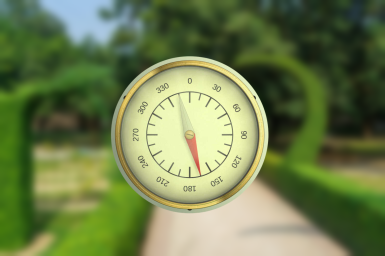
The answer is 165 °
